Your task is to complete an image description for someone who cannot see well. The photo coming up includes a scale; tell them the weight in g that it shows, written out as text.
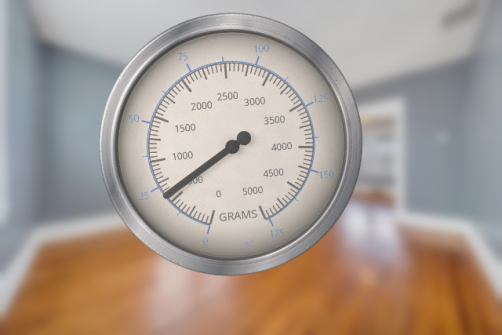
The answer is 600 g
